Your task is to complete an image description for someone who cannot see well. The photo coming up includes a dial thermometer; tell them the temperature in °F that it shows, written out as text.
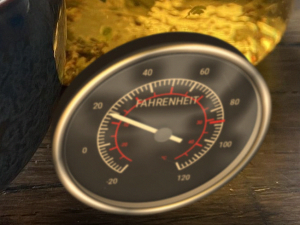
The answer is 20 °F
